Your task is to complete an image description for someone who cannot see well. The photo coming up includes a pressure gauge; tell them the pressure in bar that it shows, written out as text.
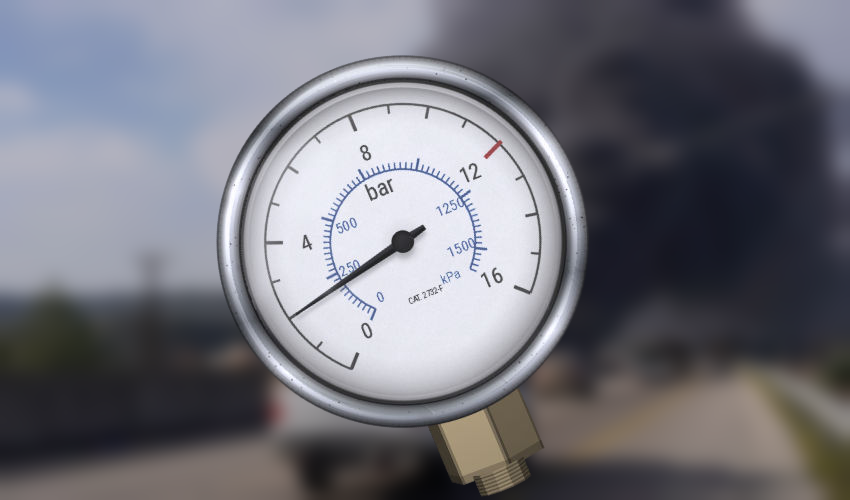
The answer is 2 bar
